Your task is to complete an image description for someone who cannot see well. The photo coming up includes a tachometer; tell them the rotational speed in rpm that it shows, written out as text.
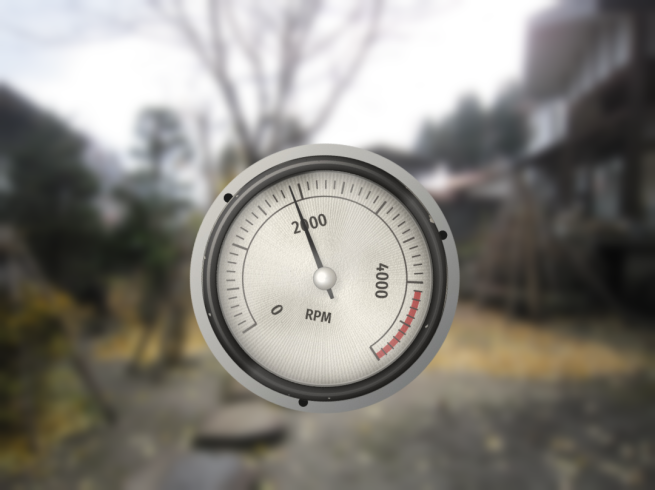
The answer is 1900 rpm
